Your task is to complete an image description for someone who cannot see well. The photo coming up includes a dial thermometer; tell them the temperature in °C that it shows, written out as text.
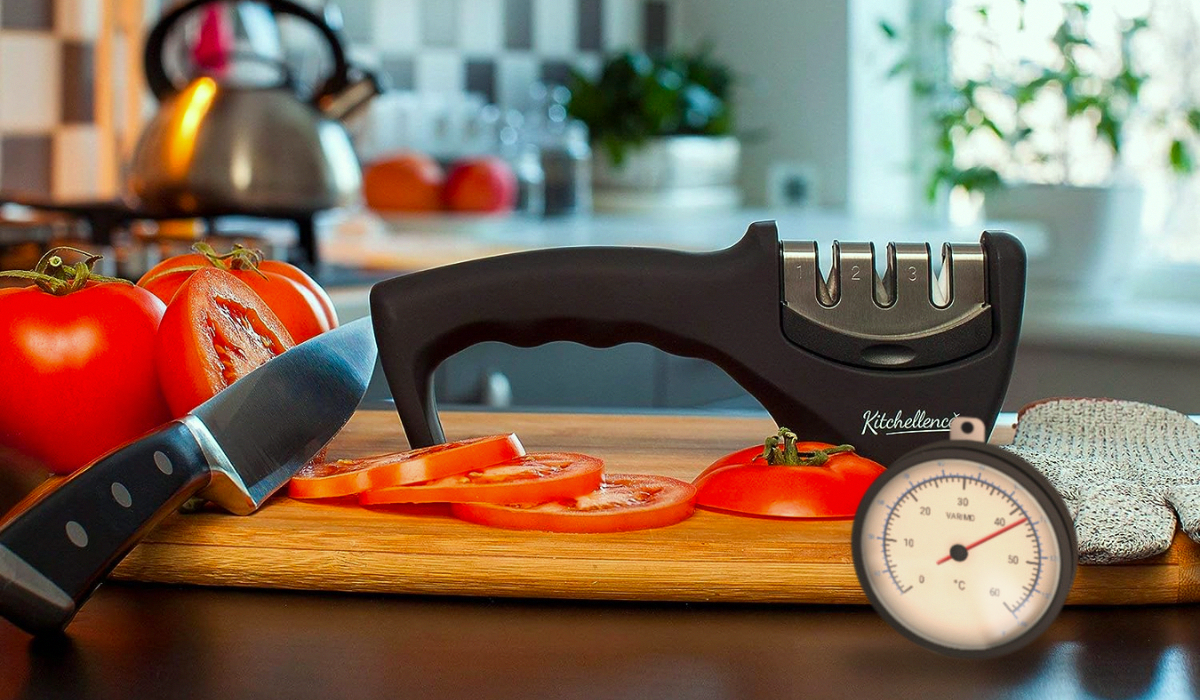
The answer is 42 °C
